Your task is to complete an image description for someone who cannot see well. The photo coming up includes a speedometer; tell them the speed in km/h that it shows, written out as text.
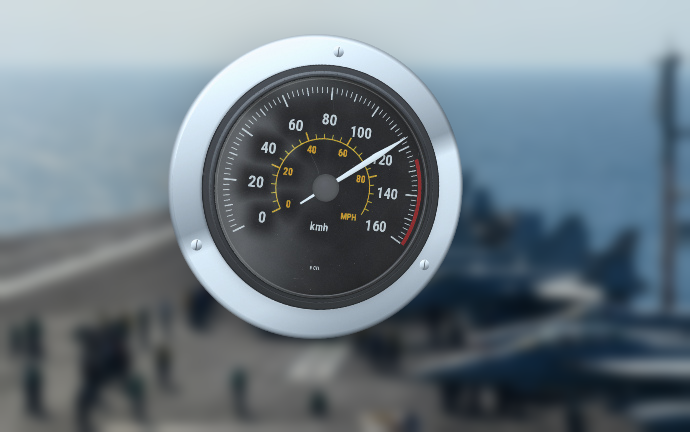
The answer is 116 km/h
